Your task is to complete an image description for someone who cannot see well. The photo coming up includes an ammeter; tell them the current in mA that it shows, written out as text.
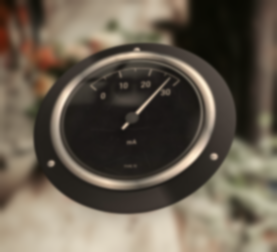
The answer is 27.5 mA
